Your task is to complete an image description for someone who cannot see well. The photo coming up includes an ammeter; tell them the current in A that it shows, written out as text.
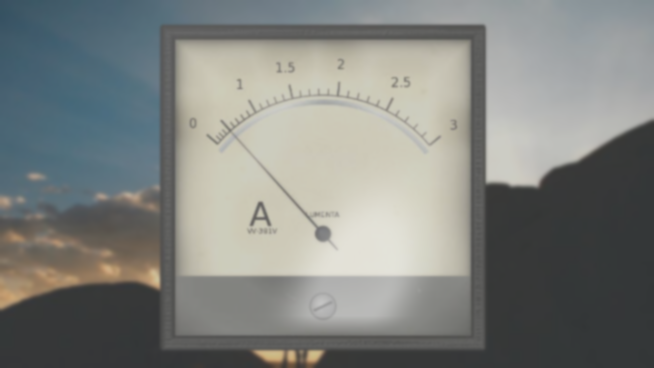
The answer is 0.5 A
